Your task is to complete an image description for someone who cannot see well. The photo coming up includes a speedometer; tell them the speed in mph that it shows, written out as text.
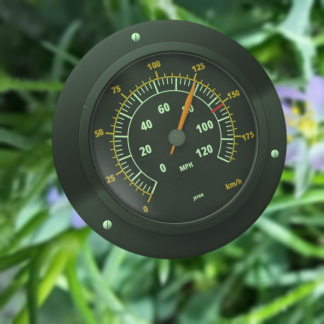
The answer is 78 mph
